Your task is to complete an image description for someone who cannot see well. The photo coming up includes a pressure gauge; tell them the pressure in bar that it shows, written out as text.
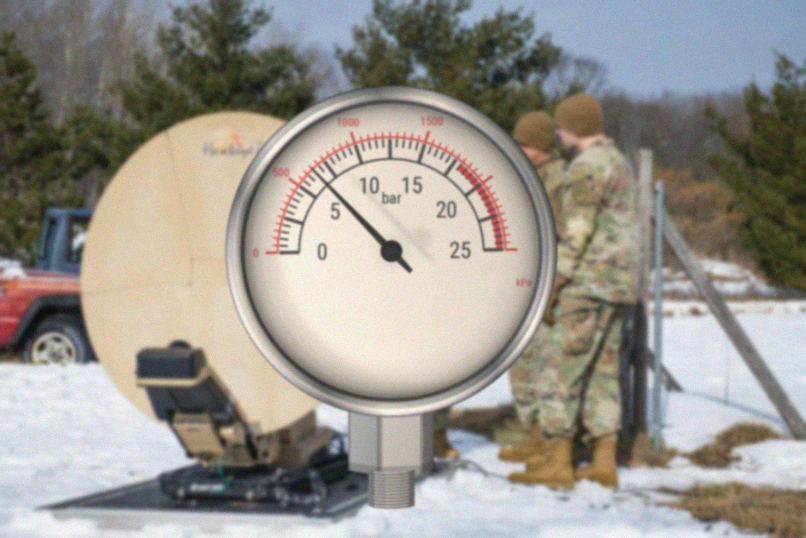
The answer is 6.5 bar
